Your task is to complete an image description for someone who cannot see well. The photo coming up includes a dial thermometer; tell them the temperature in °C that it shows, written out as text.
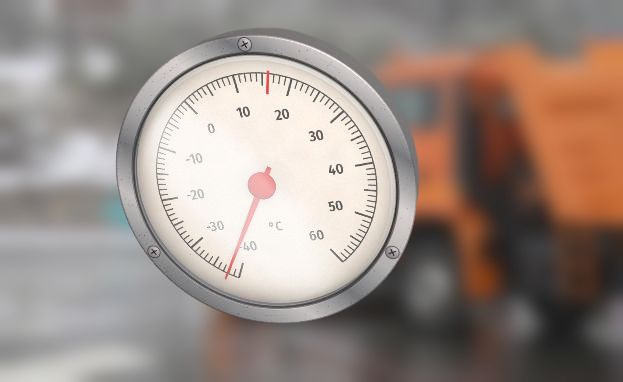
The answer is -38 °C
